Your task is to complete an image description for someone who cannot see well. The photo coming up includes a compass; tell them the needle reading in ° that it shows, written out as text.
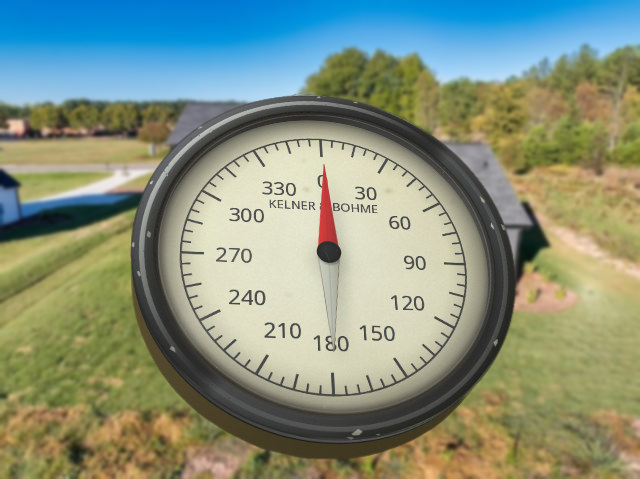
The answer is 0 °
